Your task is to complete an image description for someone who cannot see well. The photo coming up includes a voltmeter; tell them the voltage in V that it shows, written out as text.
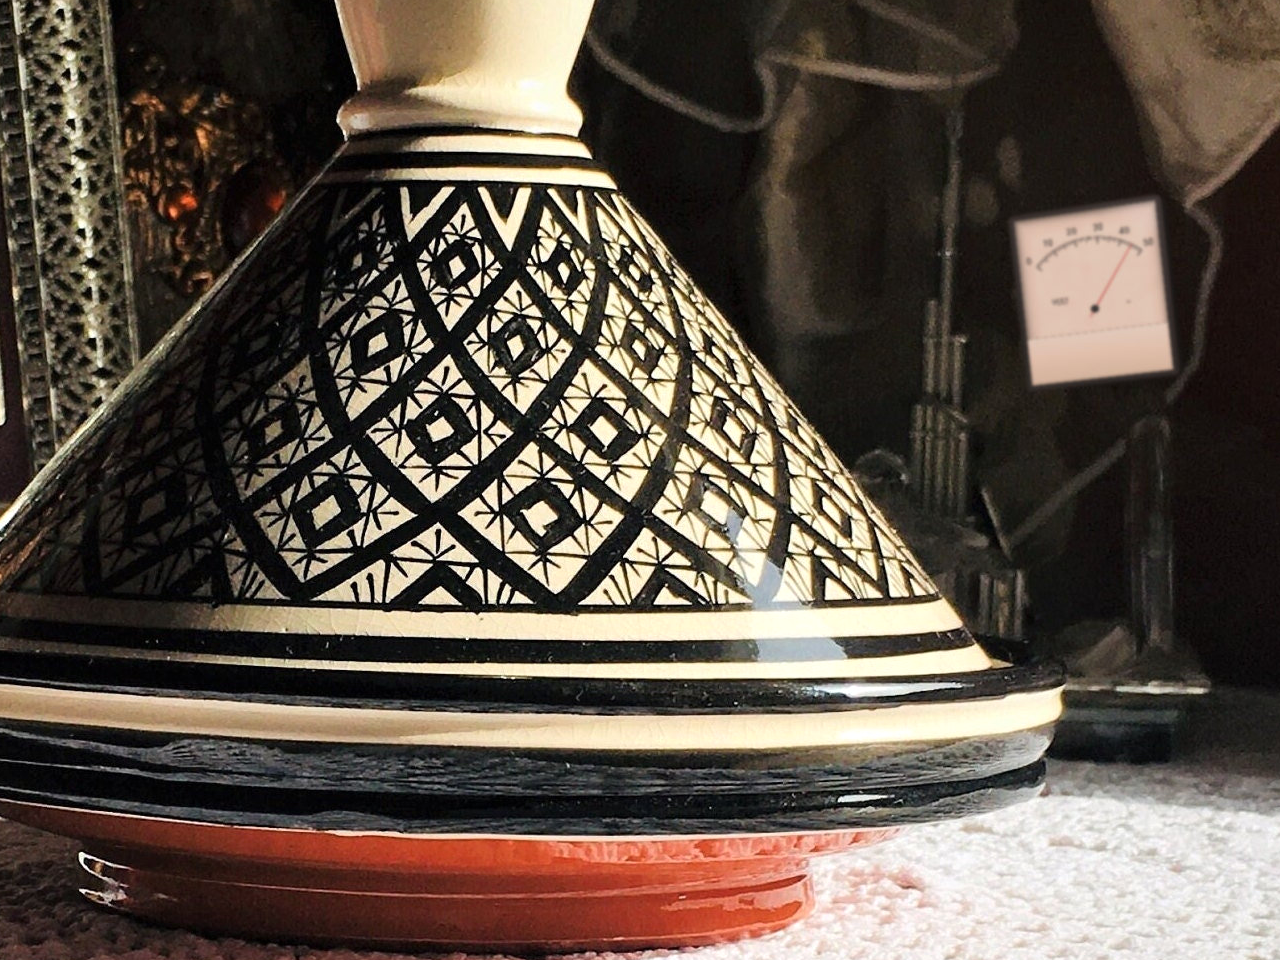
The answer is 45 V
